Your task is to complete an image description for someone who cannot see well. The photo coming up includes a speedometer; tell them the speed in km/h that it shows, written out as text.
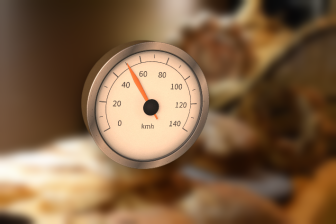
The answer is 50 km/h
